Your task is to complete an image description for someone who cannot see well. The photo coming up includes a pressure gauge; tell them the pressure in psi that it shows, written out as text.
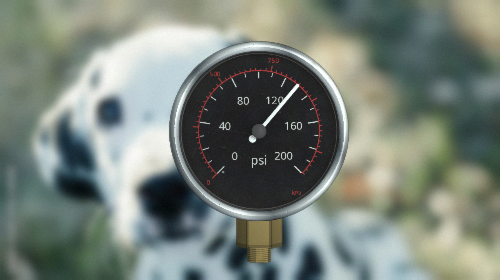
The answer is 130 psi
